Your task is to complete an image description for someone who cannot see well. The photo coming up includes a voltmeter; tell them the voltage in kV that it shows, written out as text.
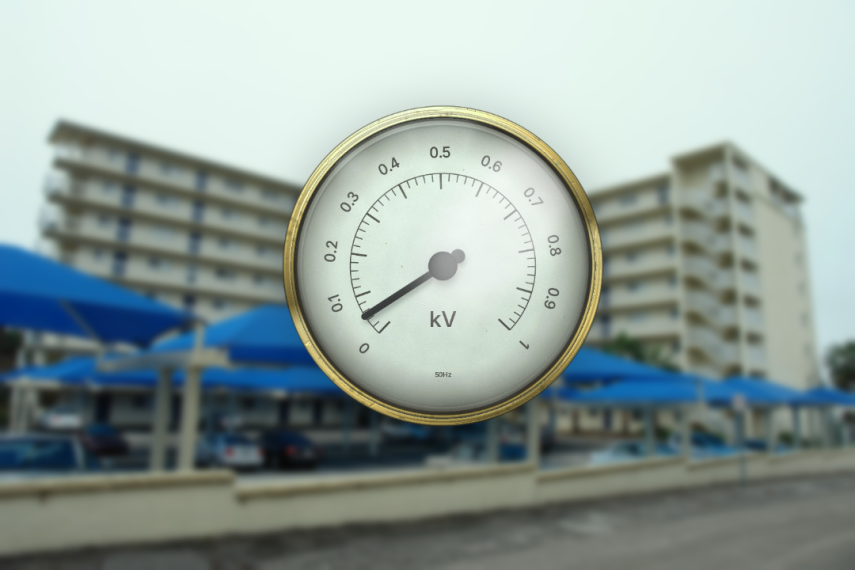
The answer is 0.05 kV
